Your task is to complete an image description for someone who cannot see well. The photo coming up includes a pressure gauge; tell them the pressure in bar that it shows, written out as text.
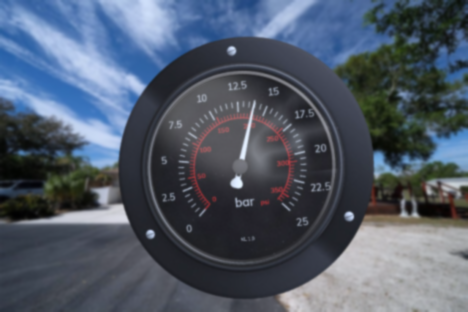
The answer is 14 bar
